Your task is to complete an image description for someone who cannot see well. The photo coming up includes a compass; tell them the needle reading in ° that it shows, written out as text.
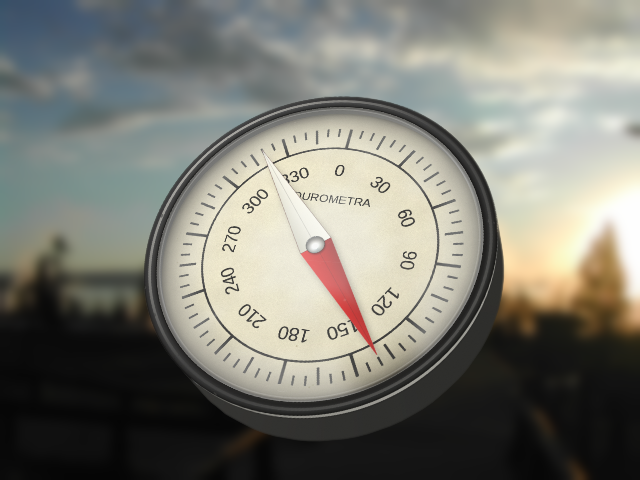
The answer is 140 °
